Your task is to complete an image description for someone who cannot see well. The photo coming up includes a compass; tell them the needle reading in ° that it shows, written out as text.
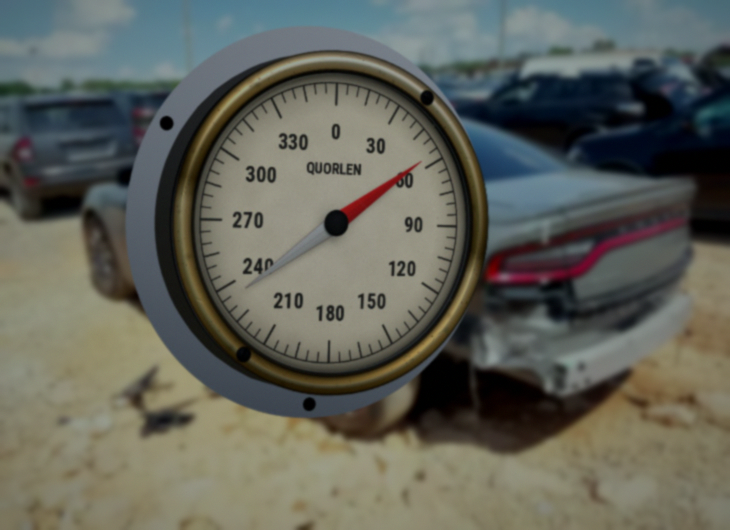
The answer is 55 °
